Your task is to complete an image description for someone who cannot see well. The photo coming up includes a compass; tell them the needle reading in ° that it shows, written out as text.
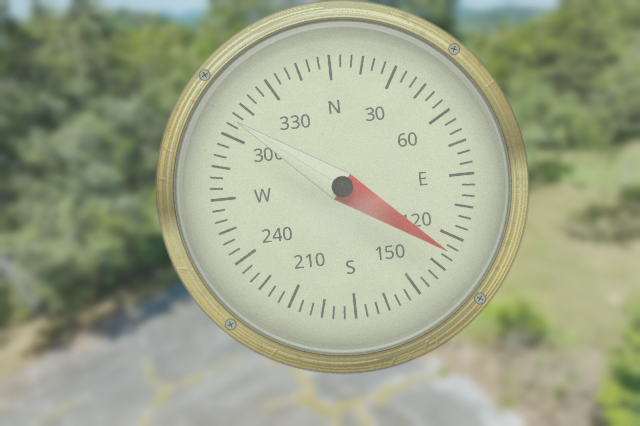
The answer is 127.5 °
